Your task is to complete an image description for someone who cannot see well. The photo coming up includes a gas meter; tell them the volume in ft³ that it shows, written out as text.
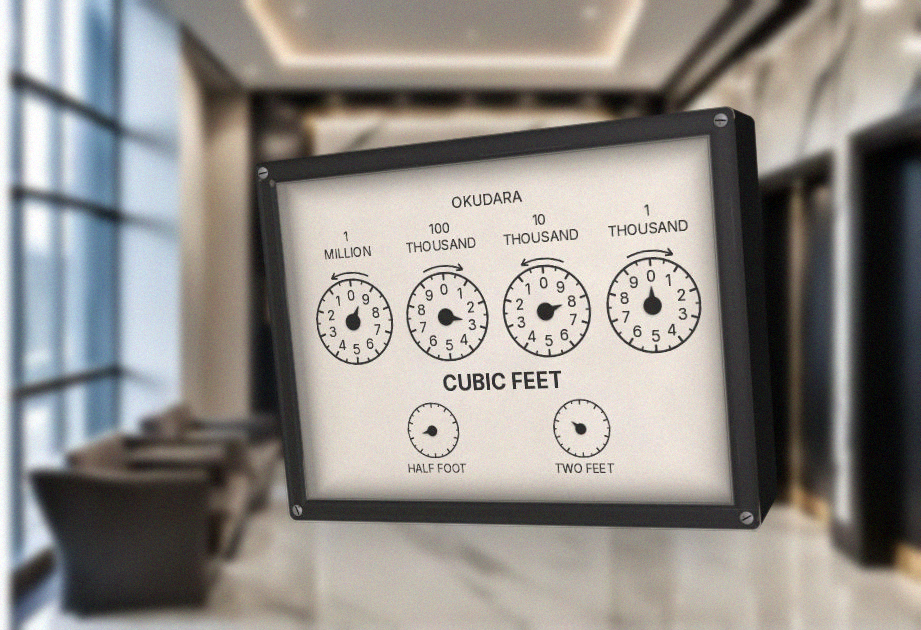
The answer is 928000 ft³
